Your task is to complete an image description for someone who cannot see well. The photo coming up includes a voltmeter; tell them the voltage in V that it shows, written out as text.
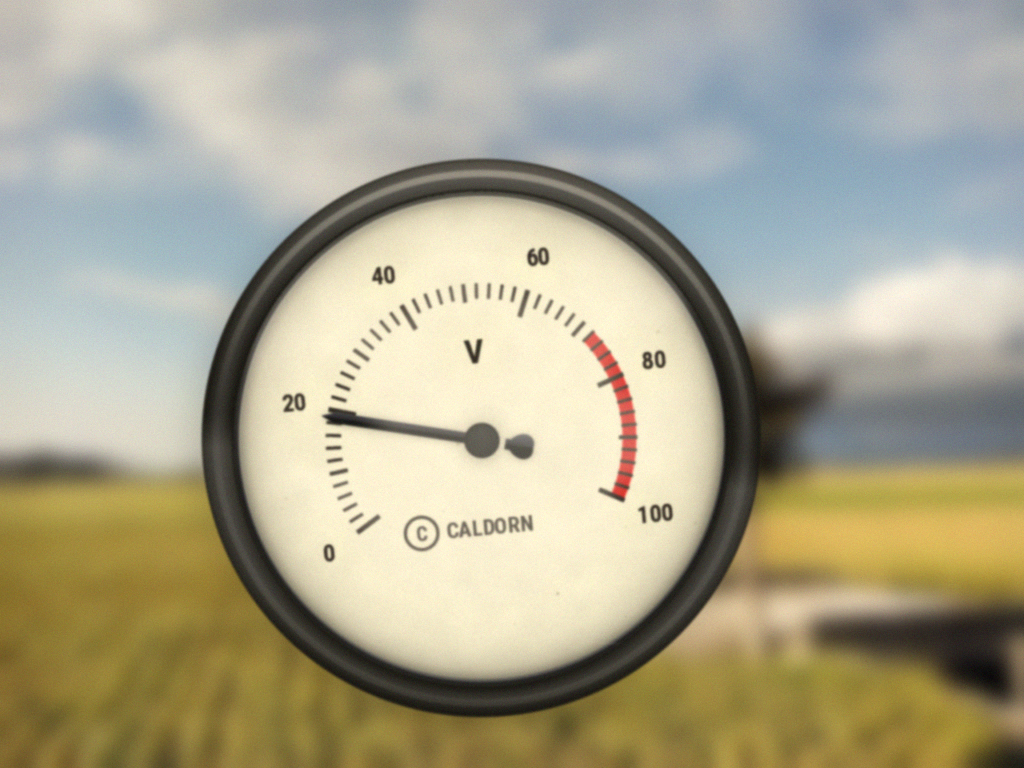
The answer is 19 V
